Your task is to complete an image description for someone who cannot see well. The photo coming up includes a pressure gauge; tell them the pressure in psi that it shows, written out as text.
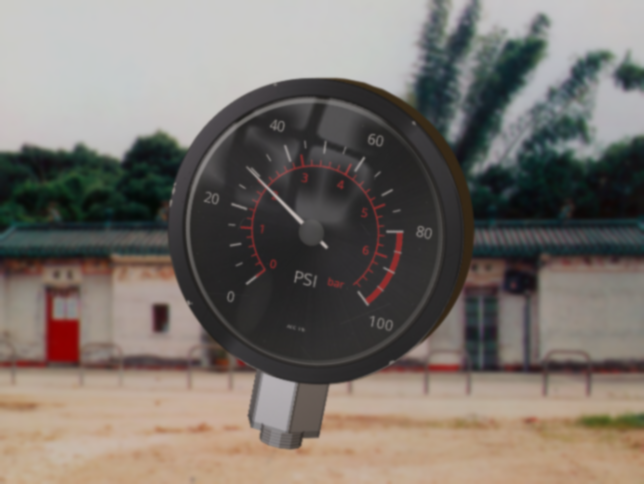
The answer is 30 psi
